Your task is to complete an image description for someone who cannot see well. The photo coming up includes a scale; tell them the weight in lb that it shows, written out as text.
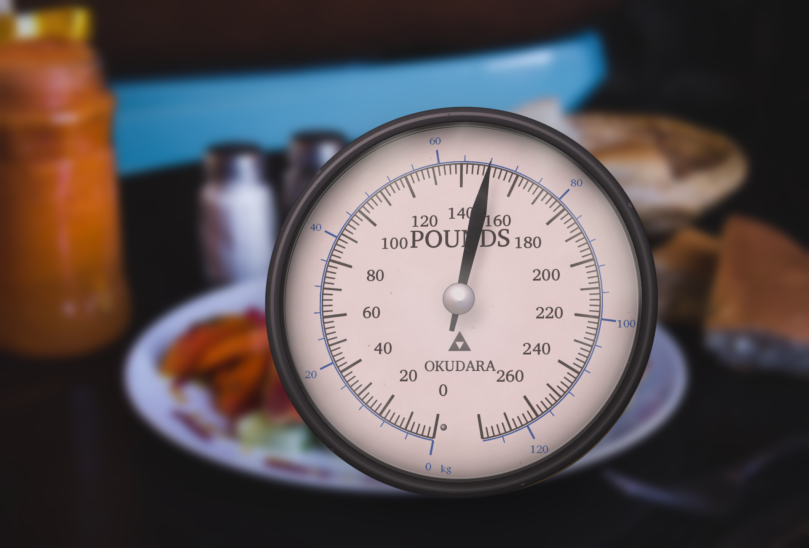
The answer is 150 lb
